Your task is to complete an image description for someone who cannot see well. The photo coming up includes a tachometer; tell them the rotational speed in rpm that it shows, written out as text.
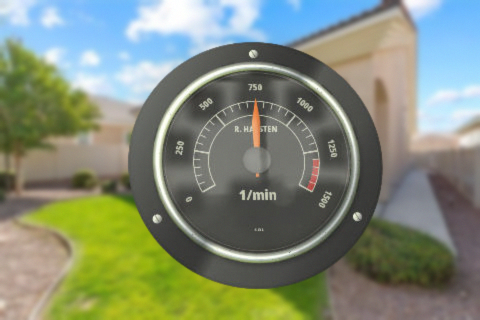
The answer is 750 rpm
